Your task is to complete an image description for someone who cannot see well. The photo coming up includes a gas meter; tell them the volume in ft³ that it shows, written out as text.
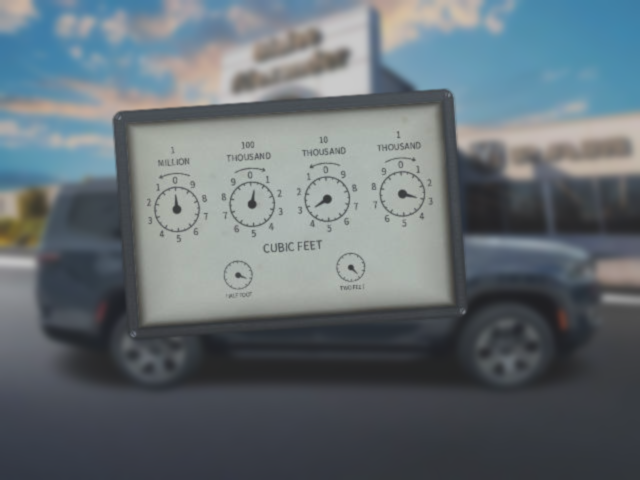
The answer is 3300 ft³
